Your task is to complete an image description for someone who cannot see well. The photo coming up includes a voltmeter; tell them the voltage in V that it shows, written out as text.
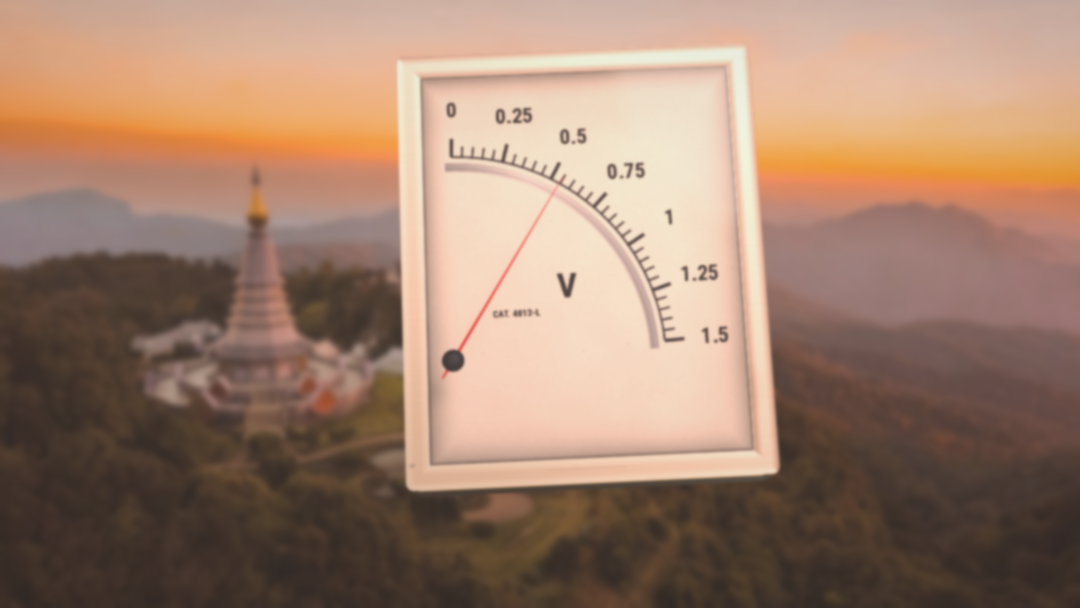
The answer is 0.55 V
